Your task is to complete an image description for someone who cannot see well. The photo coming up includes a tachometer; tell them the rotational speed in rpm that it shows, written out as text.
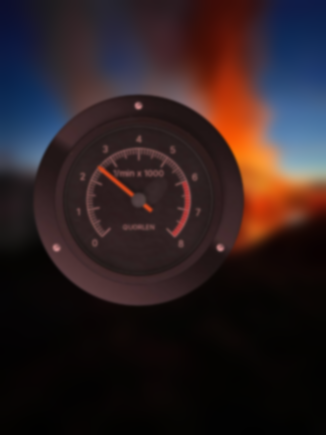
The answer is 2500 rpm
